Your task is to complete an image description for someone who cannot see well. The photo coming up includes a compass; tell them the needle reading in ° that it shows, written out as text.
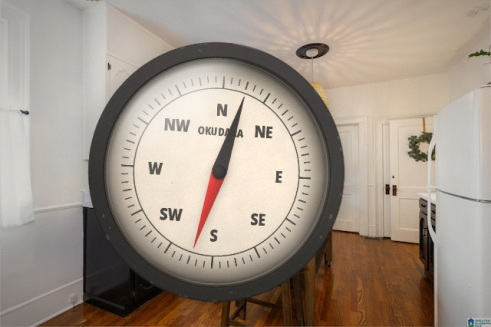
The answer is 195 °
